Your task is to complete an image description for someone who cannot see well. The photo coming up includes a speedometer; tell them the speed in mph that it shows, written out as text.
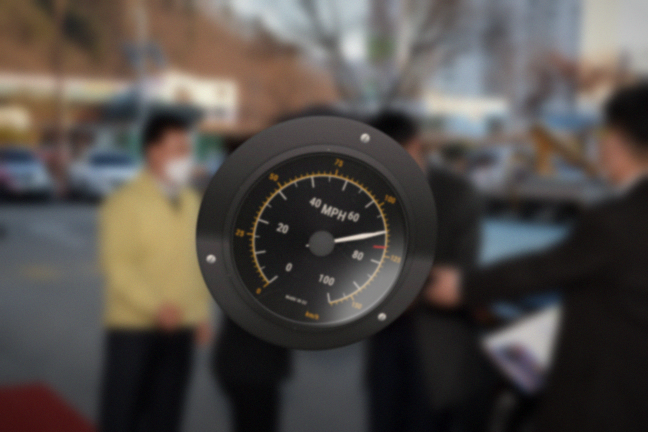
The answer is 70 mph
